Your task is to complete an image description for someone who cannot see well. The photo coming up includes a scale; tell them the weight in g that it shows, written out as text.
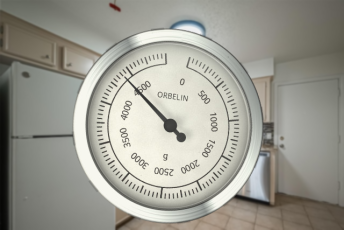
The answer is 4400 g
